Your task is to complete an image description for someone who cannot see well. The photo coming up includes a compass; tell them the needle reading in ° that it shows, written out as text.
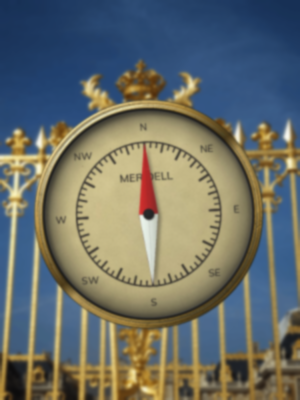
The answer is 0 °
